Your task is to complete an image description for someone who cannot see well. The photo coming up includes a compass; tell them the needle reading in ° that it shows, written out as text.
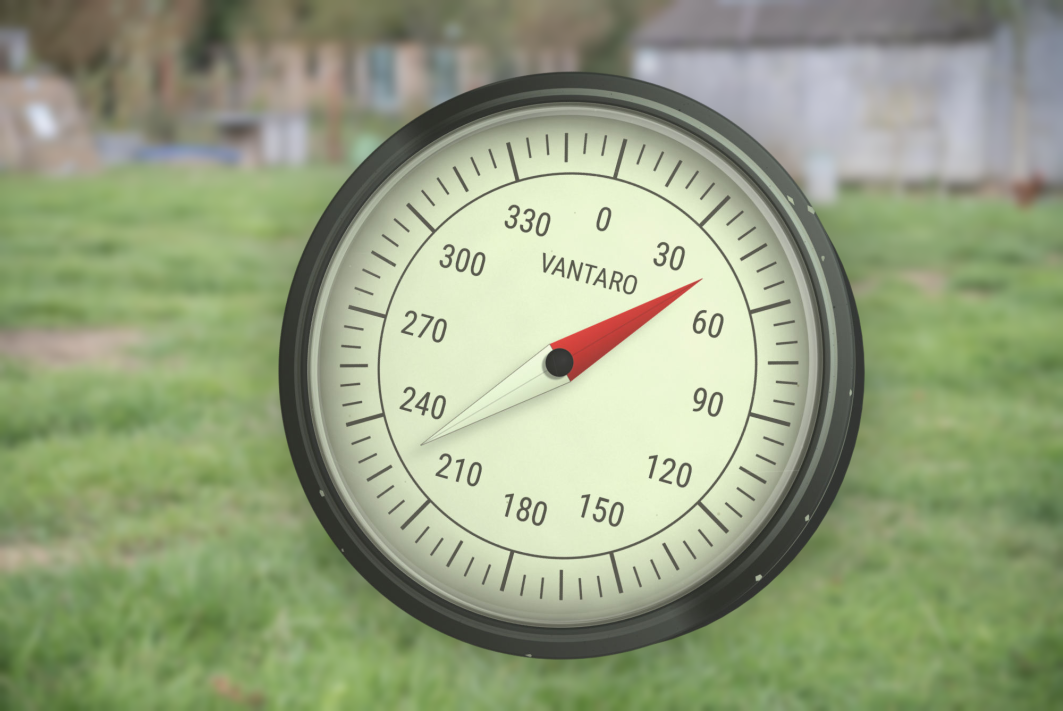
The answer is 45 °
